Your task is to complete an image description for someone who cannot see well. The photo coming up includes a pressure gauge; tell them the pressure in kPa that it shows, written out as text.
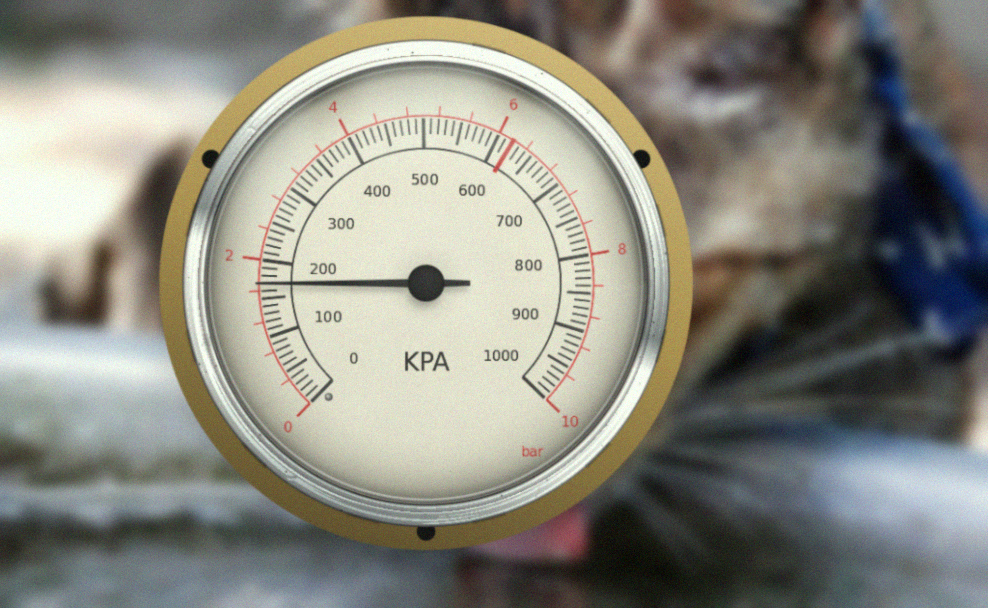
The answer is 170 kPa
